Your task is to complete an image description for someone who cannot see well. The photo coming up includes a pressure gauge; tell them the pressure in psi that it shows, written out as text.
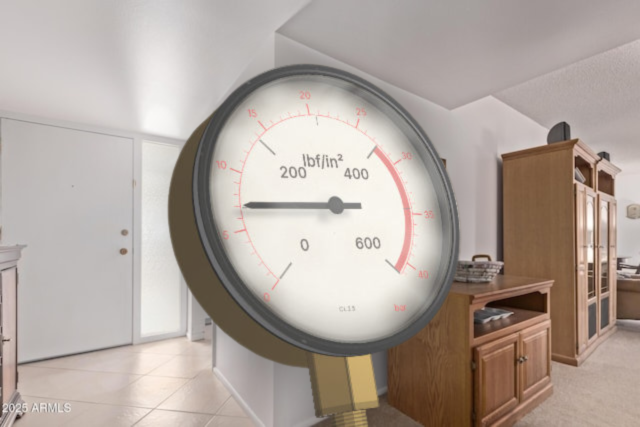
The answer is 100 psi
